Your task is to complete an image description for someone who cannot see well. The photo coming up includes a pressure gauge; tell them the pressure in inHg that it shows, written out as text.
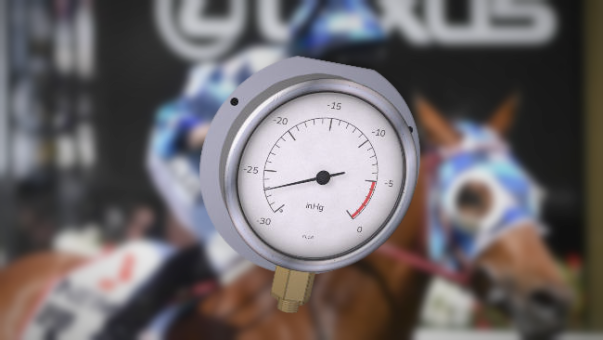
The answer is -27 inHg
